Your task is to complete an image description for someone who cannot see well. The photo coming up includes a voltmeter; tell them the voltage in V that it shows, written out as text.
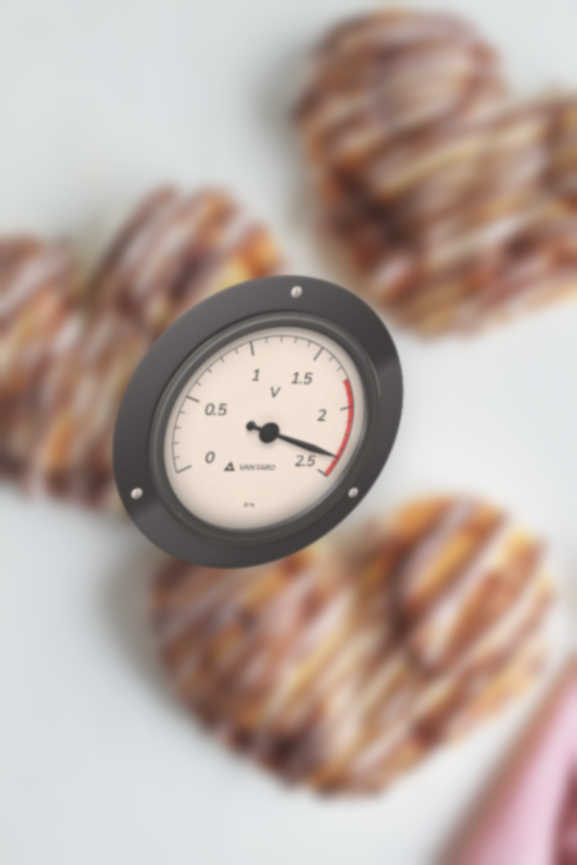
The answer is 2.35 V
